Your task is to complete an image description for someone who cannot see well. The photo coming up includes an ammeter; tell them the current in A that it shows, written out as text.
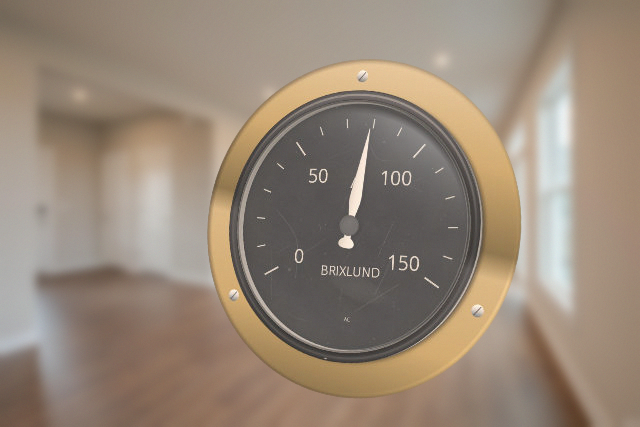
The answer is 80 A
